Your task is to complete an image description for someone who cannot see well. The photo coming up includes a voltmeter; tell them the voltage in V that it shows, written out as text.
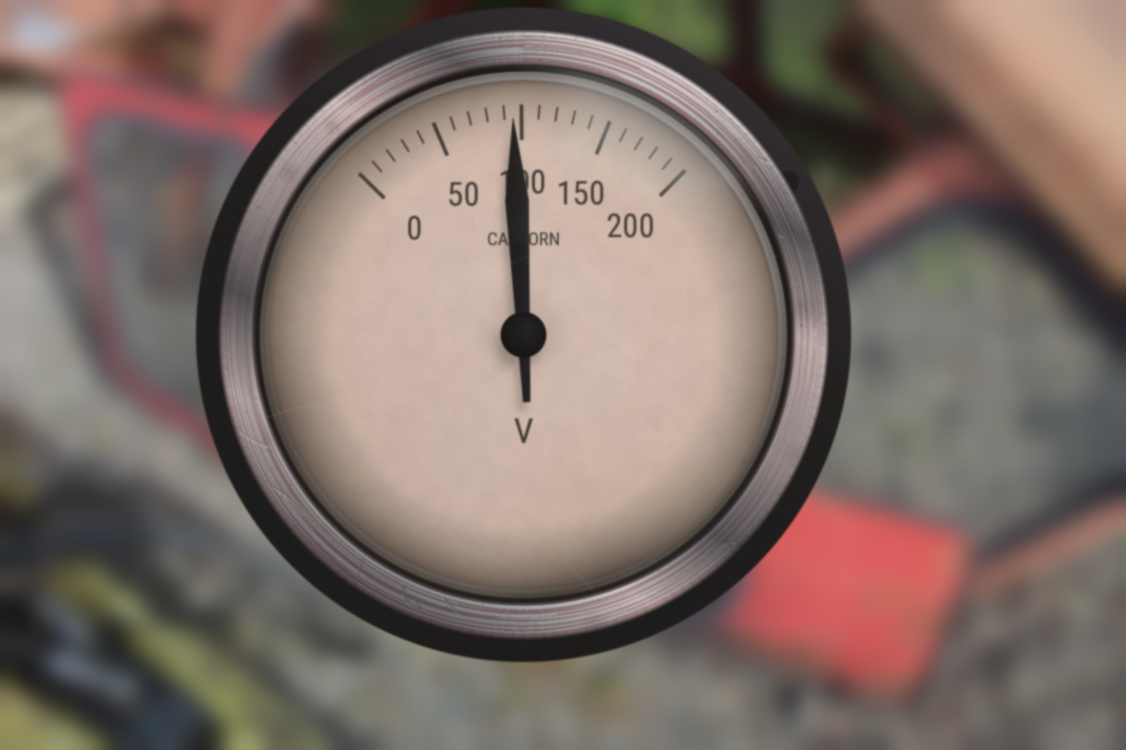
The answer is 95 V
